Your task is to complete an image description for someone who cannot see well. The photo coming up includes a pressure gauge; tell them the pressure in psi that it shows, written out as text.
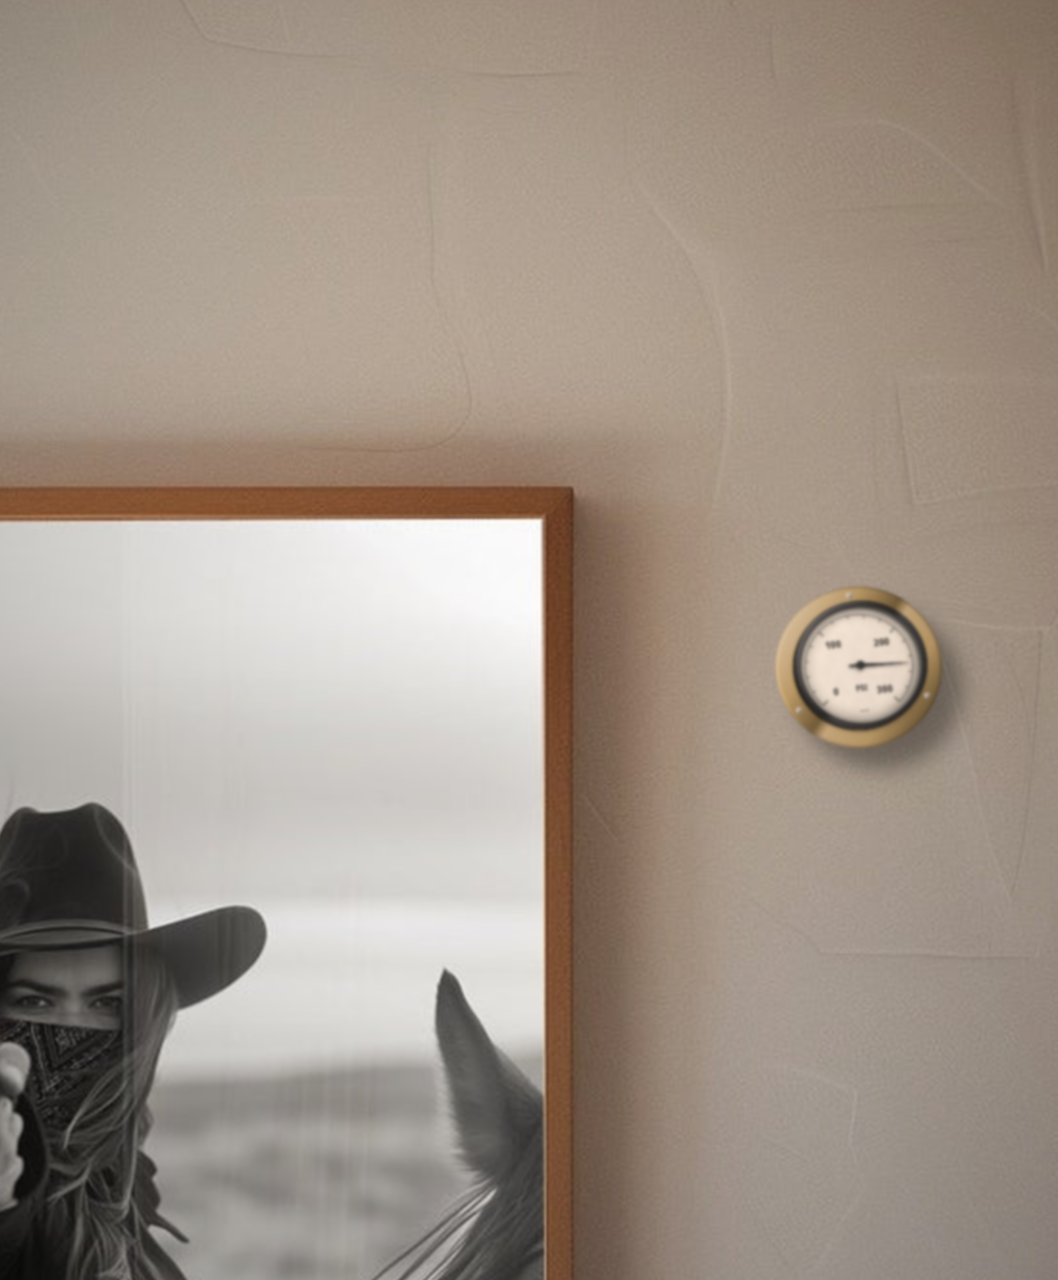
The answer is 250 psi
